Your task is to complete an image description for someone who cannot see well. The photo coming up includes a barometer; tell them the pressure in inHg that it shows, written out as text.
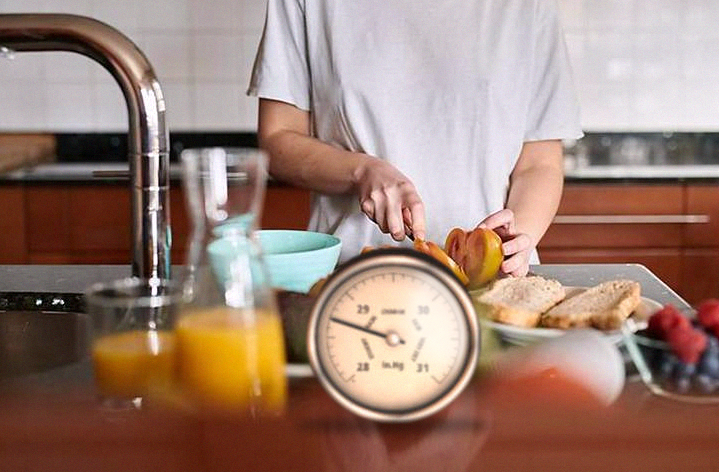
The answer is 28.7 inHg
